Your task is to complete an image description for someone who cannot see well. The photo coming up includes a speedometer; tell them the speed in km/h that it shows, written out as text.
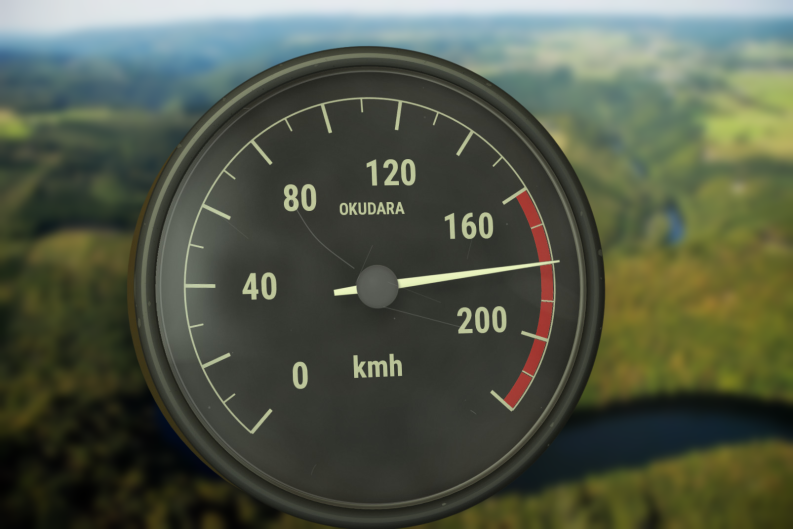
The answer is 180 km/h
